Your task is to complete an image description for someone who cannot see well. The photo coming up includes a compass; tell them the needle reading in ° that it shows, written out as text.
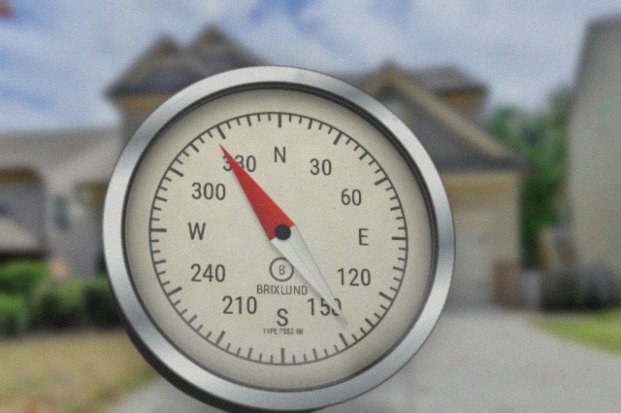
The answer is 325 °
